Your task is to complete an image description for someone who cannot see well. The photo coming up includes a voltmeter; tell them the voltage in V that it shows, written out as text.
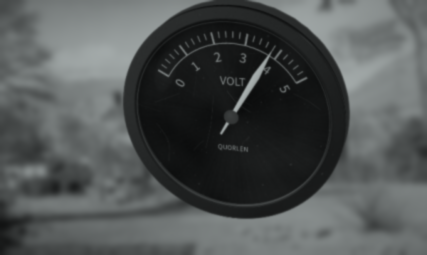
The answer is 3.8 V
